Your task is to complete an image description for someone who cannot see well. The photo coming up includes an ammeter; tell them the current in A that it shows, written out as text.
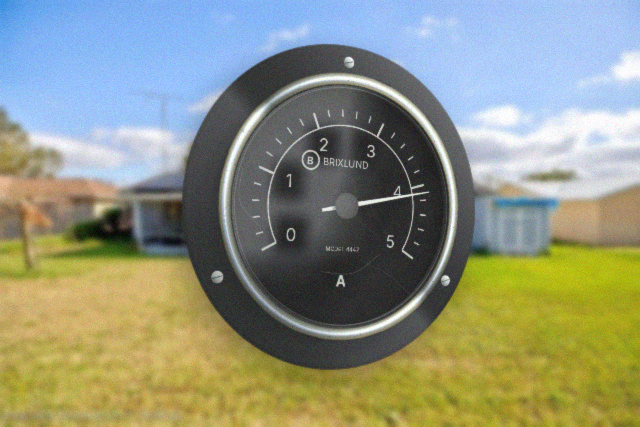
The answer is 4.1 A
